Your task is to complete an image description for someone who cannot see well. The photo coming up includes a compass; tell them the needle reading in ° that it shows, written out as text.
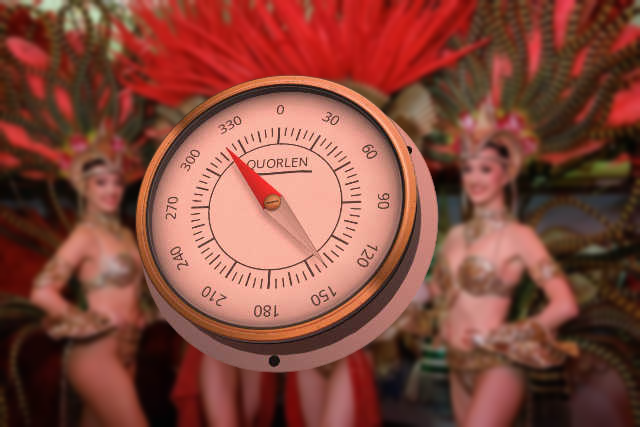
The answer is 320 °
